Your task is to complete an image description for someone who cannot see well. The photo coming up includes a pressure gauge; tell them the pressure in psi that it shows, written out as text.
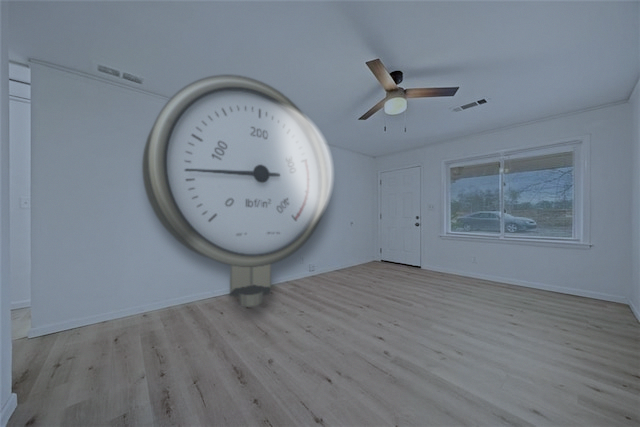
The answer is 60 psi
